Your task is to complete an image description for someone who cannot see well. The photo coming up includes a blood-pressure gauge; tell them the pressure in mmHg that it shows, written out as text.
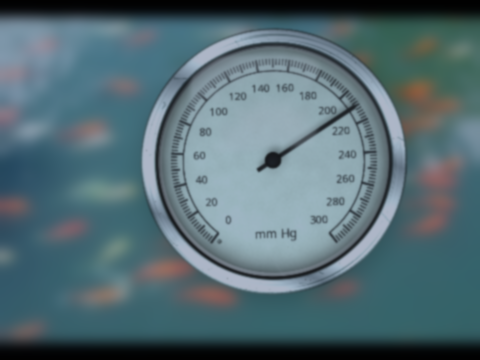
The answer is 210 mmHg
